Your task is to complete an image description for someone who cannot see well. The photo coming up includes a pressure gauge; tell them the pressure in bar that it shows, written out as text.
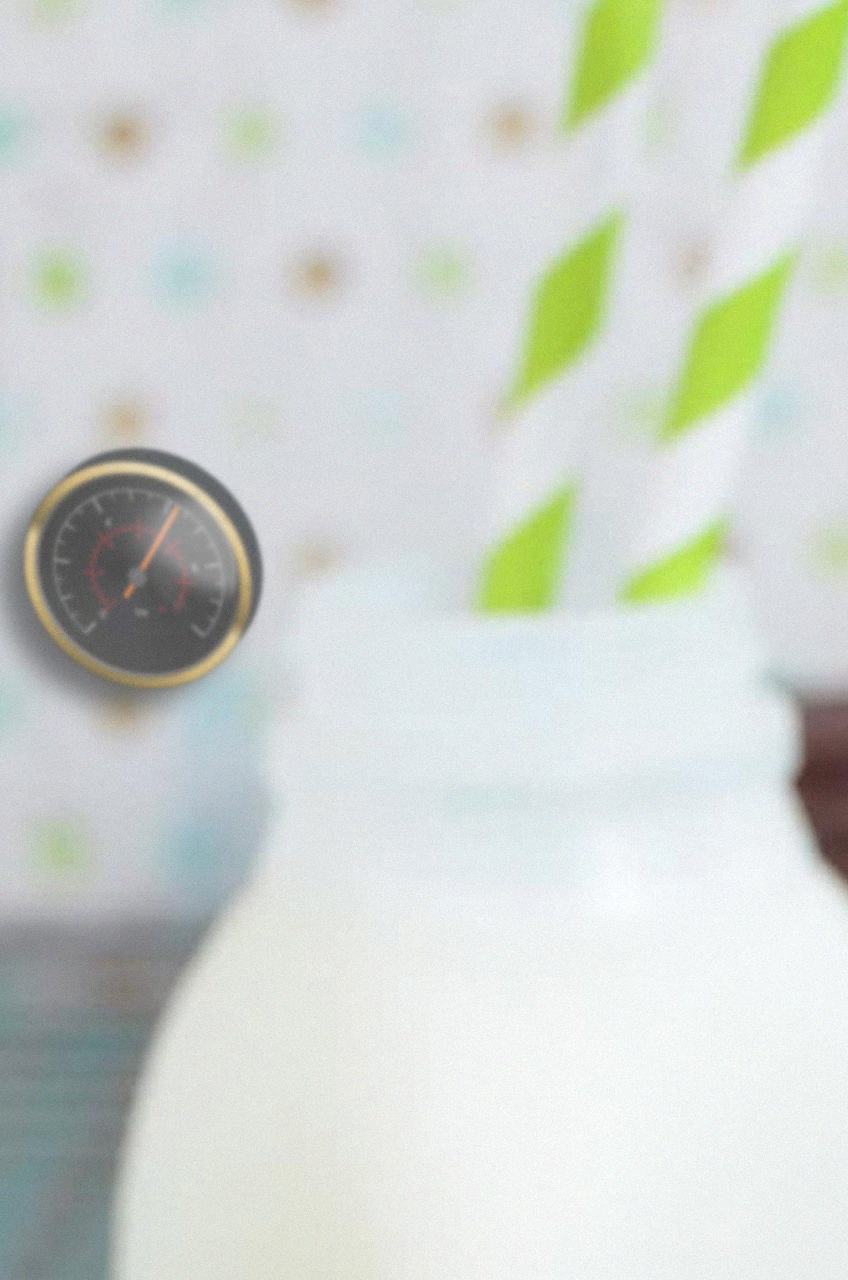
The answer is 6.25 bar
